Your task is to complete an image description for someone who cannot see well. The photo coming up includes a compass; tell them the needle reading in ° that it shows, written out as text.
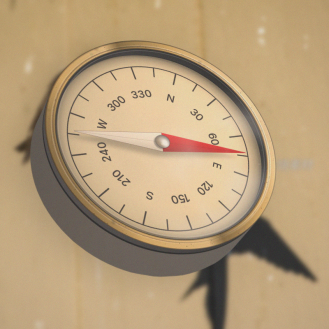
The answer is 75 °
